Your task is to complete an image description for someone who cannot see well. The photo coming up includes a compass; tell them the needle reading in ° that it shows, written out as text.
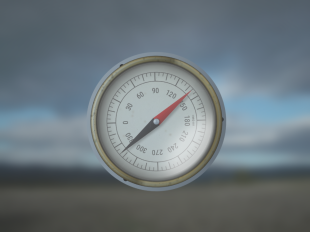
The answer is 140 °
